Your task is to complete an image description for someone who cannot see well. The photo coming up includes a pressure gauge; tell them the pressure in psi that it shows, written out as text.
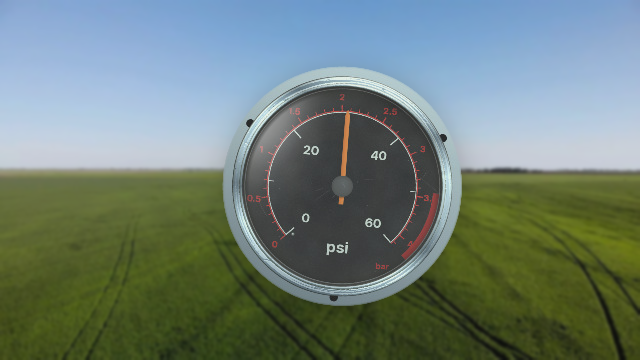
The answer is 30 psi
